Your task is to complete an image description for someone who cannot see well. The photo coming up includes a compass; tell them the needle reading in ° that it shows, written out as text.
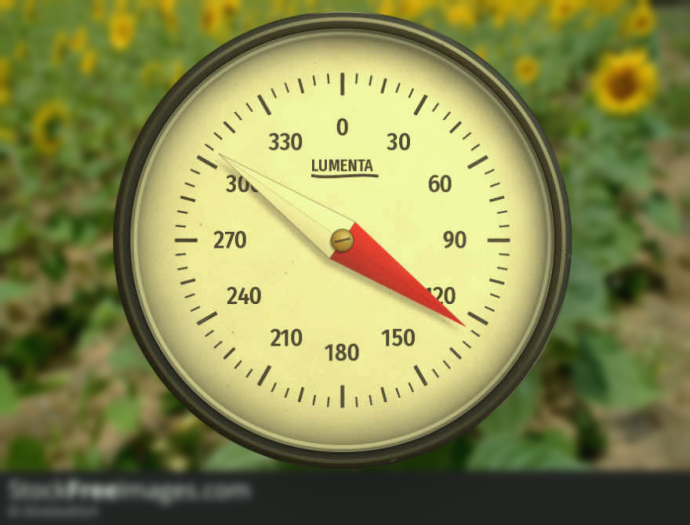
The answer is 125 °
